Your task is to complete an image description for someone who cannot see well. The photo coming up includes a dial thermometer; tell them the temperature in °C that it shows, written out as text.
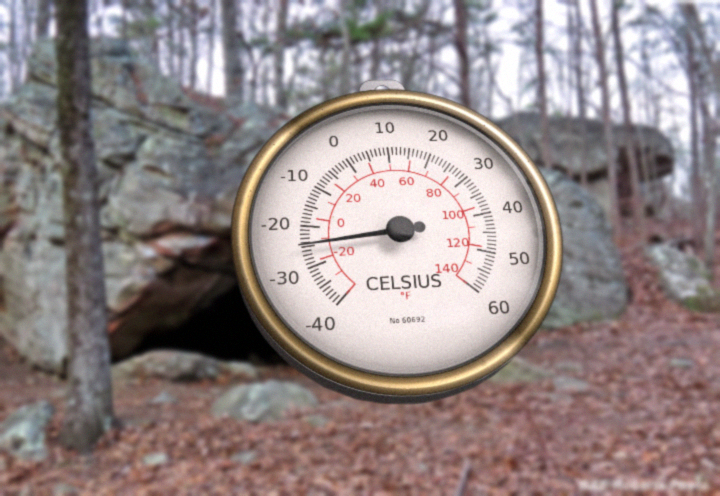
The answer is -25 °C
